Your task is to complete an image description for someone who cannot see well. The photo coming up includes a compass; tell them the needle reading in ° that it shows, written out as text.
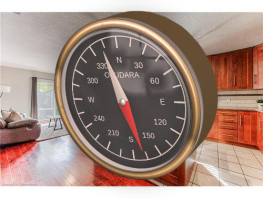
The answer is 165 °
